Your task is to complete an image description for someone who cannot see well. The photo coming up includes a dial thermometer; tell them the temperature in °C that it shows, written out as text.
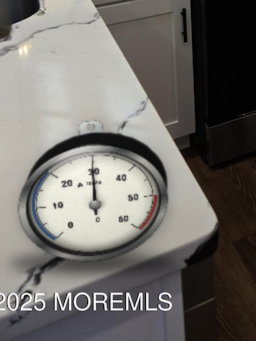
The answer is 30 °C
